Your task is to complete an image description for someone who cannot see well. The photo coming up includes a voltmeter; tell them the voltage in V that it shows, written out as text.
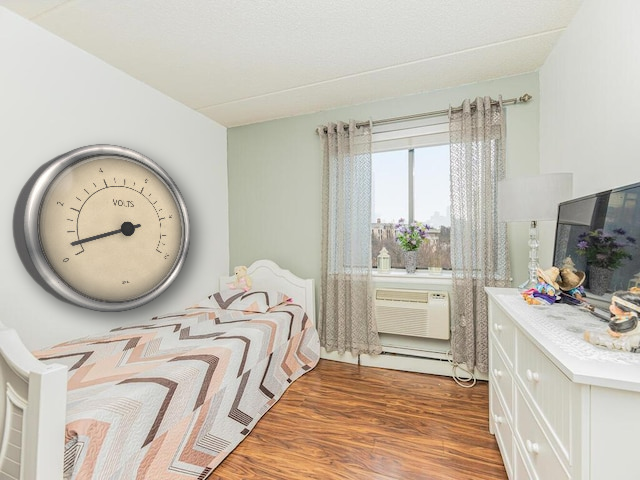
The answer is 0.5 V
